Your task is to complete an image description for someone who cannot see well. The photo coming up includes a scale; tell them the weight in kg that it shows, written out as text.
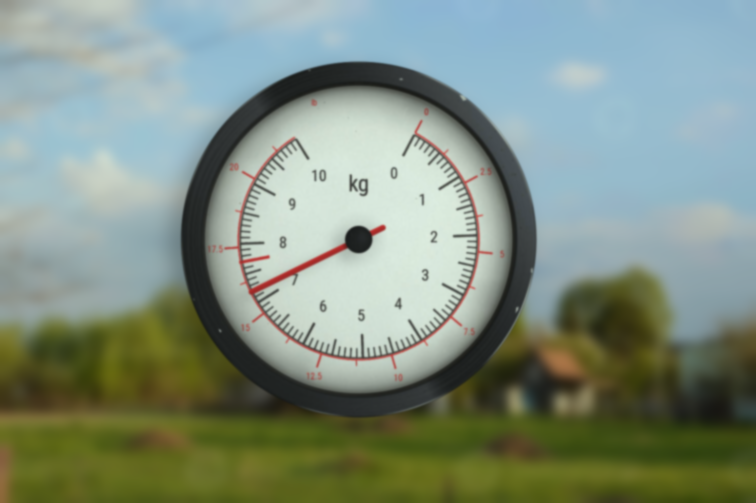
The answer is 7.2 kg
